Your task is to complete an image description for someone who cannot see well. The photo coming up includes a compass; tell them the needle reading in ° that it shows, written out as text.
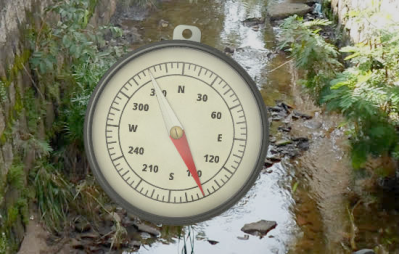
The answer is 150 °
